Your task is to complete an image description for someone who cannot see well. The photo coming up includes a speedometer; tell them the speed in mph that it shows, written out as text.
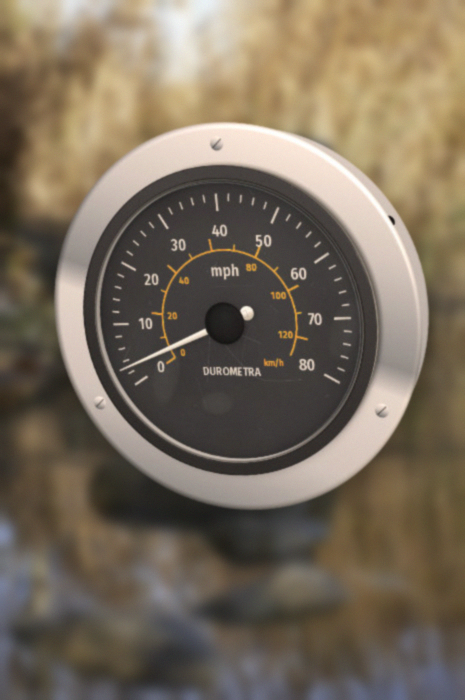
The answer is 3 mph
